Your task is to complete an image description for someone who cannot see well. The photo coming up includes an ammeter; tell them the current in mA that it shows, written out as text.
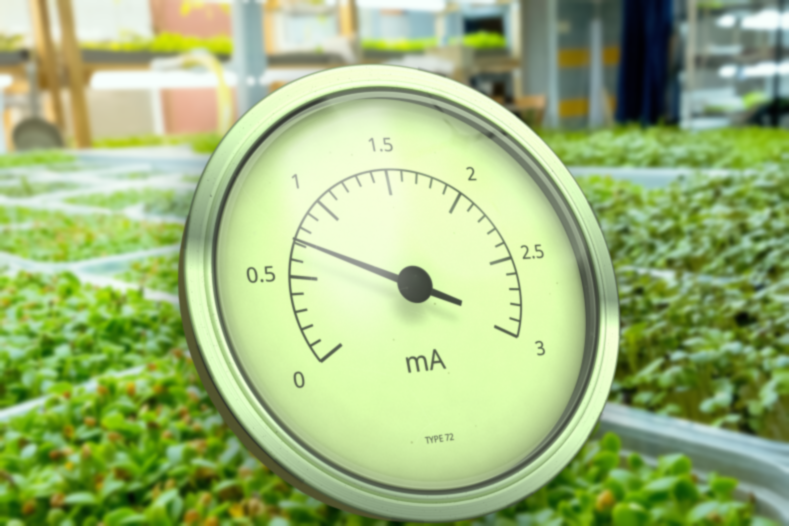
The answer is 0.7 mA
